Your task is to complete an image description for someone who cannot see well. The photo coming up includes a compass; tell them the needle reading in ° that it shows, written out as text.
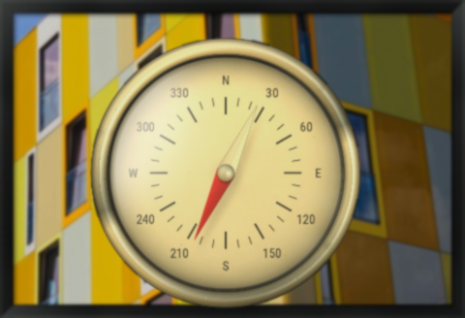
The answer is 205 °
